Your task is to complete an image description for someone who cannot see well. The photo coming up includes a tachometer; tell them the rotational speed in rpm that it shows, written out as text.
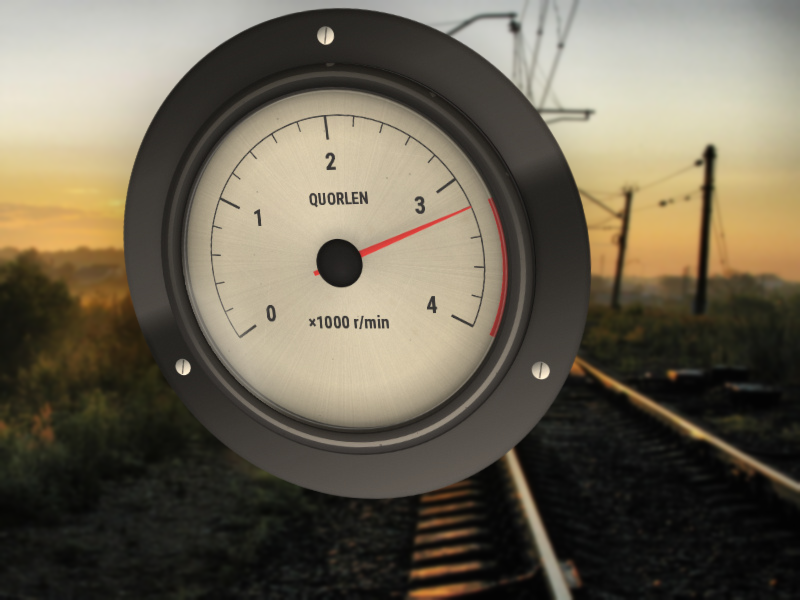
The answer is 3200 rpm
